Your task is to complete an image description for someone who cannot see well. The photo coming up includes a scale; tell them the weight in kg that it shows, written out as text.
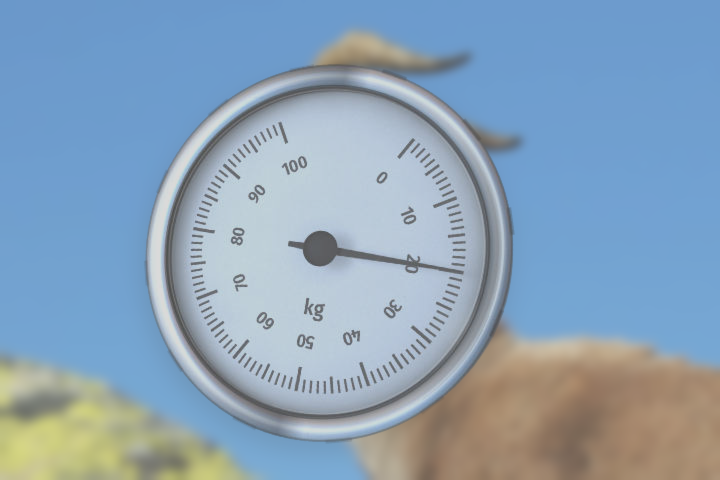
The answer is 20 kg
